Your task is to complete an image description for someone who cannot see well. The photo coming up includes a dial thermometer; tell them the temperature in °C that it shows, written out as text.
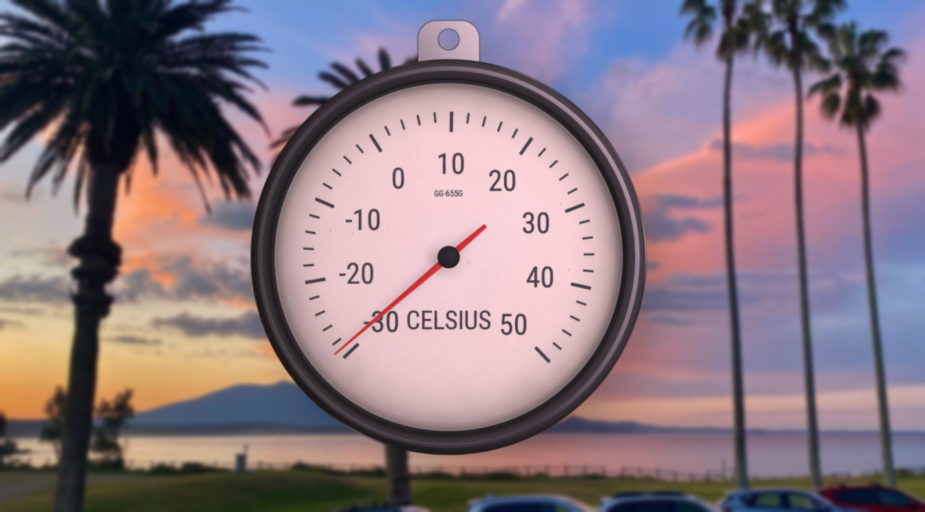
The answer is -29 °C
